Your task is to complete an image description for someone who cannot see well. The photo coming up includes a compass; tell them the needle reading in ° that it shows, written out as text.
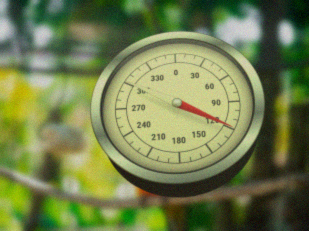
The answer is 120 °
